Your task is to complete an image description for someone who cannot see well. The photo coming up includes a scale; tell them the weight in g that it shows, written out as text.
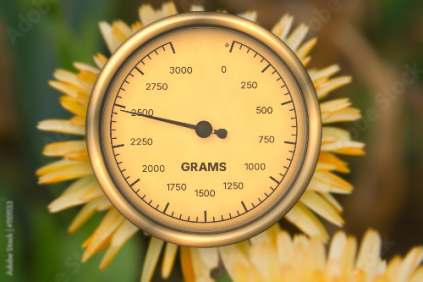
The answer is 2475 g
